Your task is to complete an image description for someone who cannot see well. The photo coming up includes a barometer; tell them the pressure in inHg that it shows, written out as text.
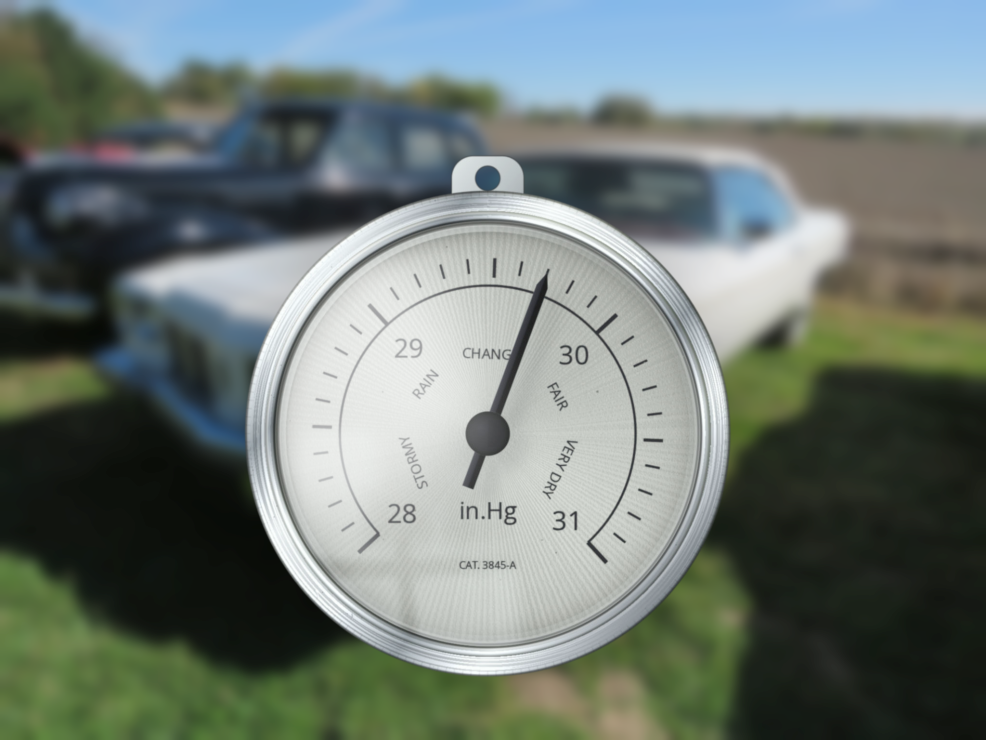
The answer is 29.7 inHg
